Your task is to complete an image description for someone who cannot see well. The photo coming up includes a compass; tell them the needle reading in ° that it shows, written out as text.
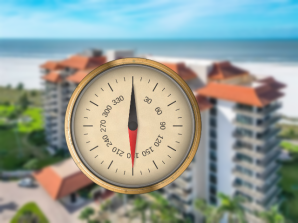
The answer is 180 °
